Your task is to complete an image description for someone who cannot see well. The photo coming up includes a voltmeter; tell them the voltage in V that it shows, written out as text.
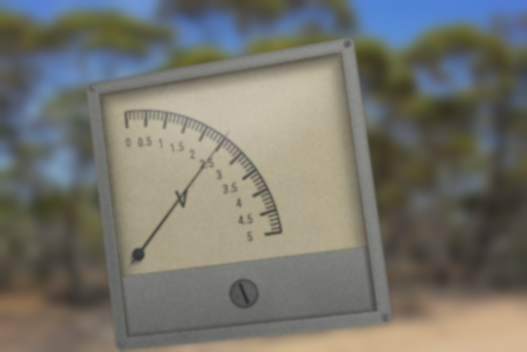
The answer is 2.5 V
